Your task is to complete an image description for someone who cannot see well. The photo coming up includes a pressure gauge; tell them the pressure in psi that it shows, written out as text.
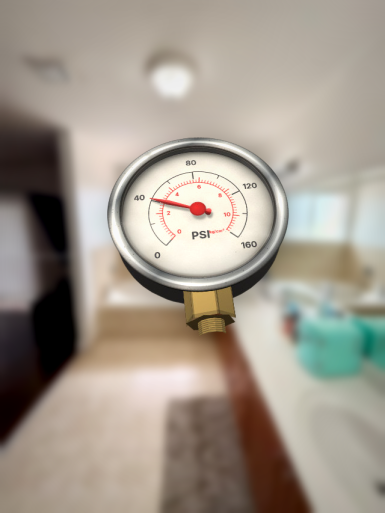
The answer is 40 psi
